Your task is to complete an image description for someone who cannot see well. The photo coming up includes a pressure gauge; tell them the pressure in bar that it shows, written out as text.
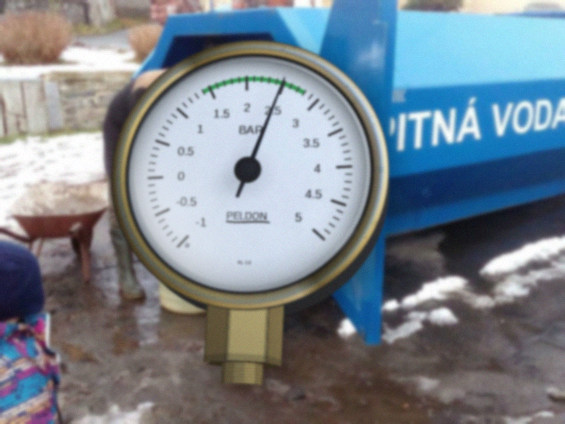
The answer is 2.5 bar
